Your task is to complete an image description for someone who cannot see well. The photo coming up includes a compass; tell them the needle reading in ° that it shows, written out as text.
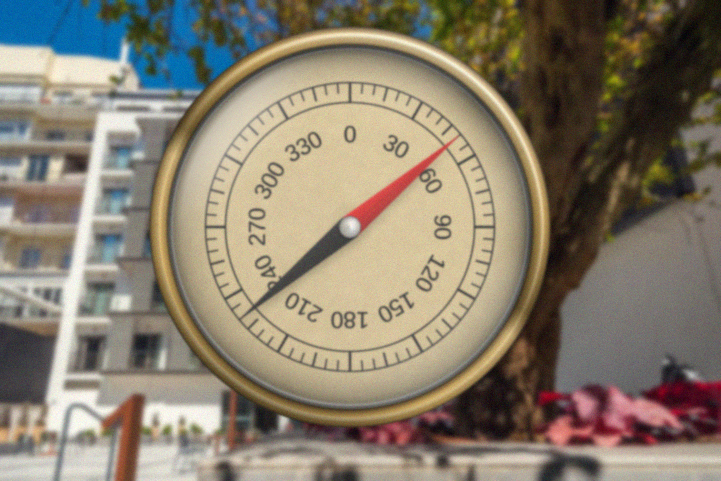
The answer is 50 °
